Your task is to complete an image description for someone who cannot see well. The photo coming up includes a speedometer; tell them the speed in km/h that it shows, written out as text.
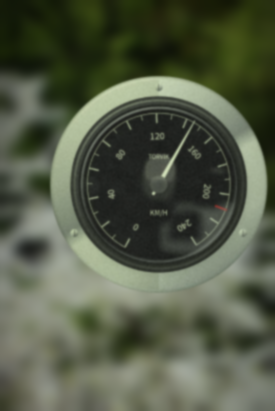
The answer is 145 km/h
